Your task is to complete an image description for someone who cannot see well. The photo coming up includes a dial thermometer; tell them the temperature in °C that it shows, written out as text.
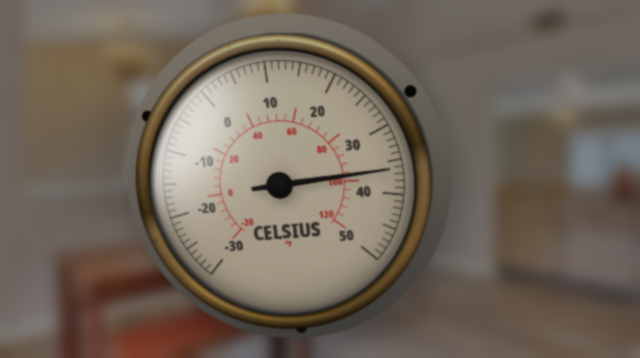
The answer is 36 °C
